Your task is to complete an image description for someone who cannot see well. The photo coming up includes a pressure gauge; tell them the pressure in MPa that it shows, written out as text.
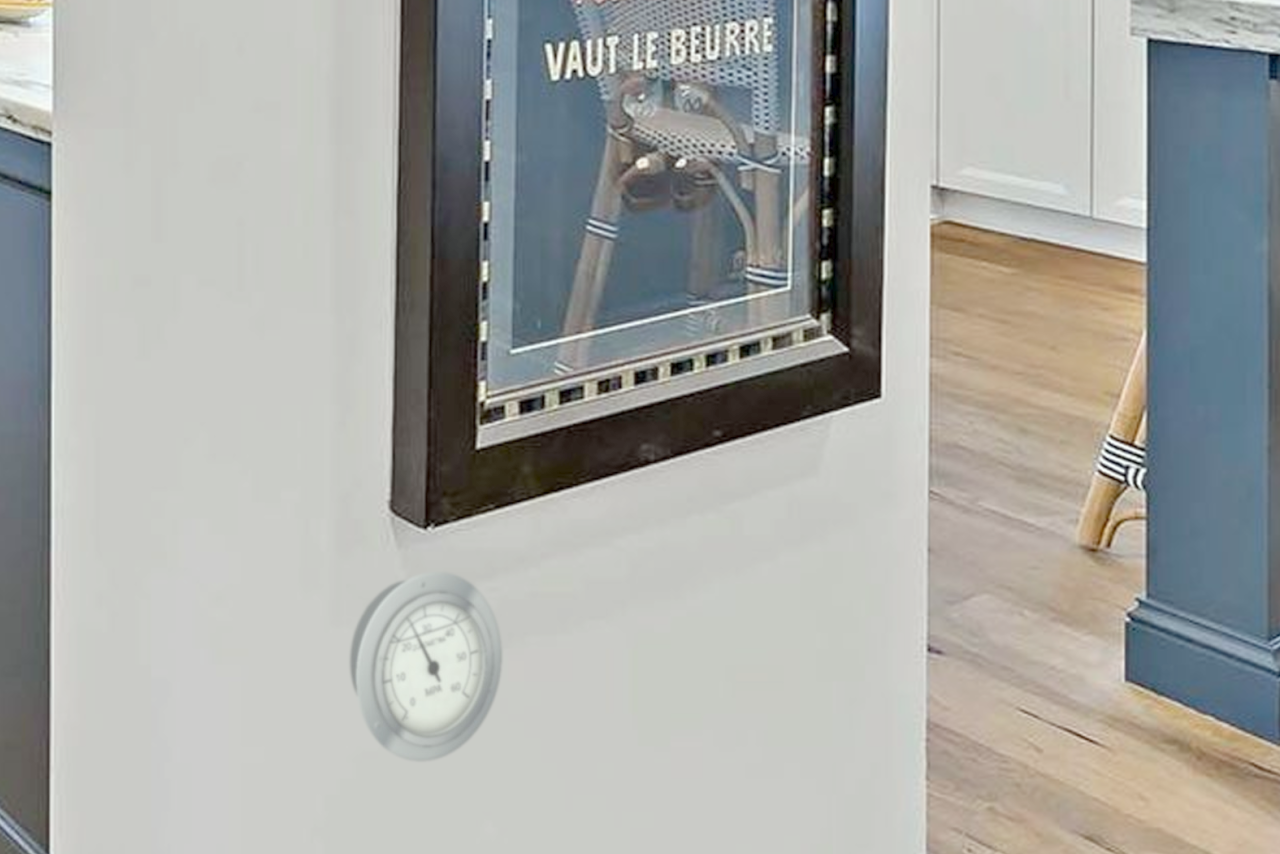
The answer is 25 MPa
